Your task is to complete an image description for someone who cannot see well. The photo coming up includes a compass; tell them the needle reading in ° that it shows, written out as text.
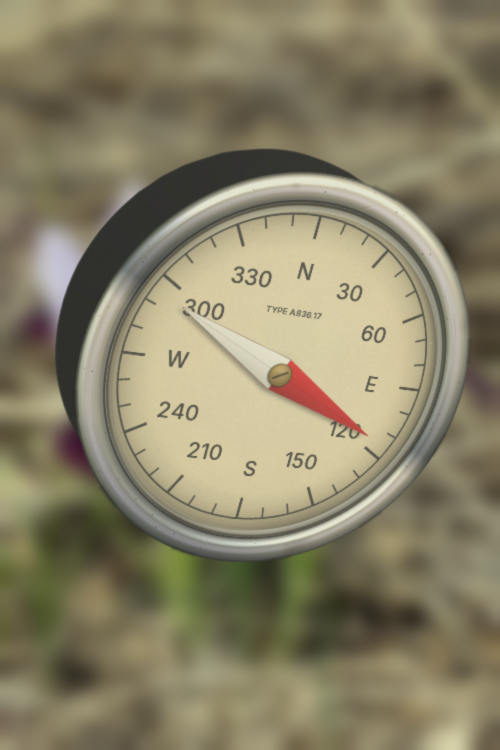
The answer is 115 °
